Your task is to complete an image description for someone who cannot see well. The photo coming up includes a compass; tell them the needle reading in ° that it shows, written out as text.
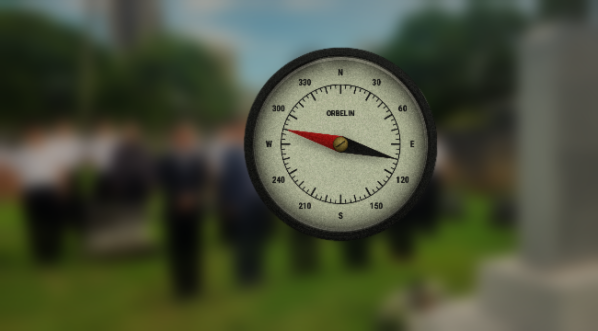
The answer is 285 °
